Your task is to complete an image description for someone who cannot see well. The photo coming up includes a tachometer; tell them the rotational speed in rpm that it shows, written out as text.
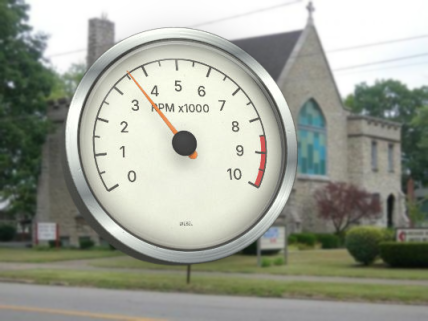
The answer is 3500 rpm
